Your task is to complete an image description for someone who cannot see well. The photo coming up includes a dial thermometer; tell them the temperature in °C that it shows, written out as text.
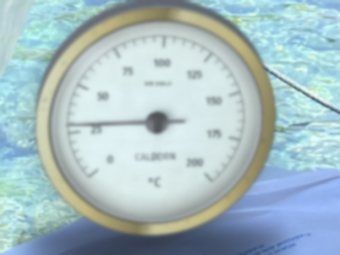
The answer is 30 °C
